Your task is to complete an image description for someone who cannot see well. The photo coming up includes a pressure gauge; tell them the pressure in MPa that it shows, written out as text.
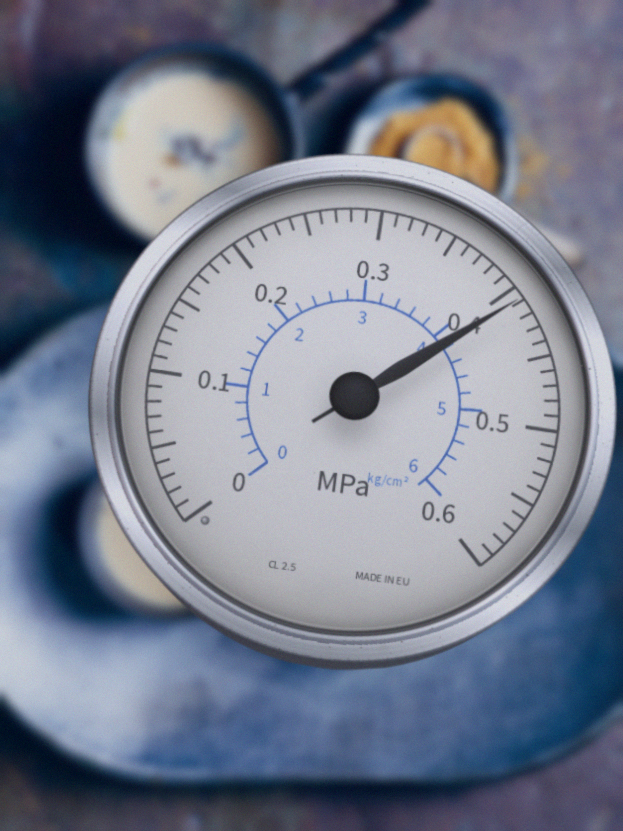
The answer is 0.41 MPa
